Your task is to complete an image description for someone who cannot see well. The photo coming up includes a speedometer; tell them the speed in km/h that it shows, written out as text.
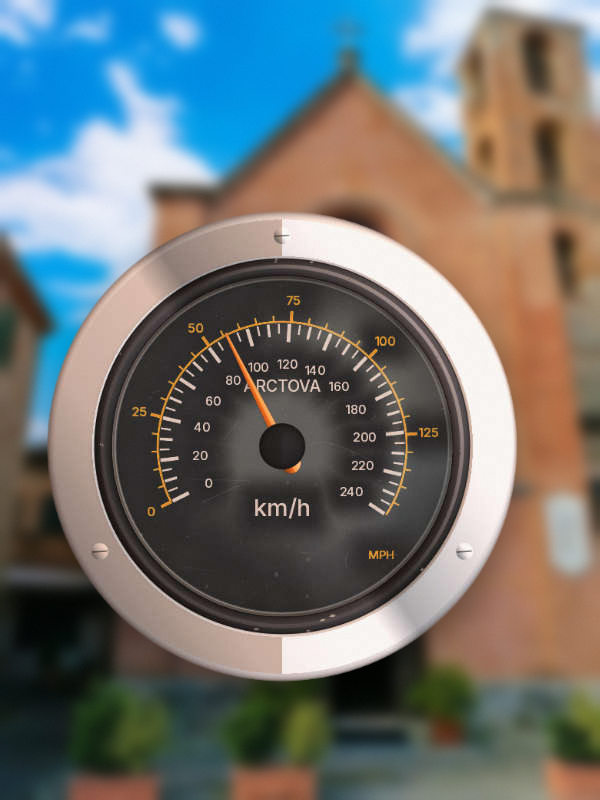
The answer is 90 km/h
